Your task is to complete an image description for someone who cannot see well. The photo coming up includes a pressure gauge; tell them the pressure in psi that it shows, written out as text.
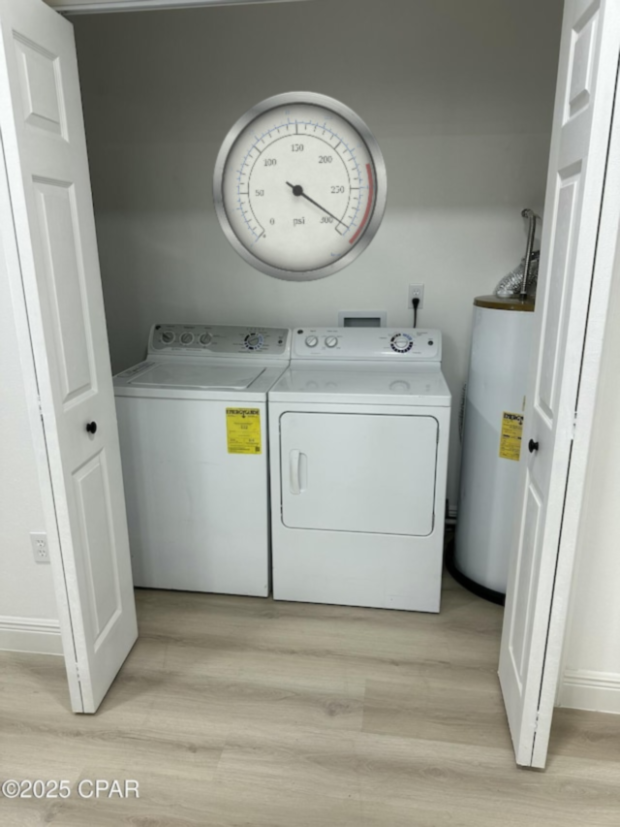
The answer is 290 psi
